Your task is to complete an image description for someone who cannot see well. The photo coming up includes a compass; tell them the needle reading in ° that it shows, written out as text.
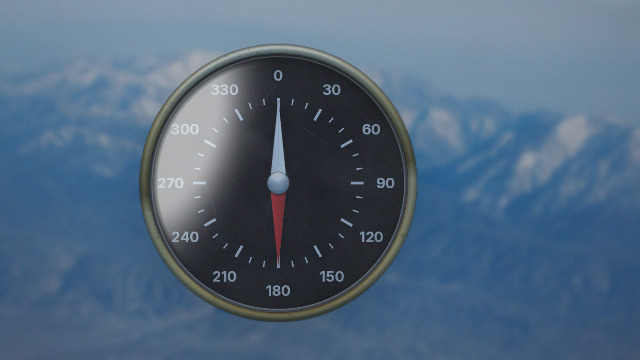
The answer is 180 °
